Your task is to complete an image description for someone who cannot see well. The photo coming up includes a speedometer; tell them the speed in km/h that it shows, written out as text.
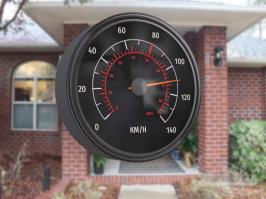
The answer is 110 km/h
